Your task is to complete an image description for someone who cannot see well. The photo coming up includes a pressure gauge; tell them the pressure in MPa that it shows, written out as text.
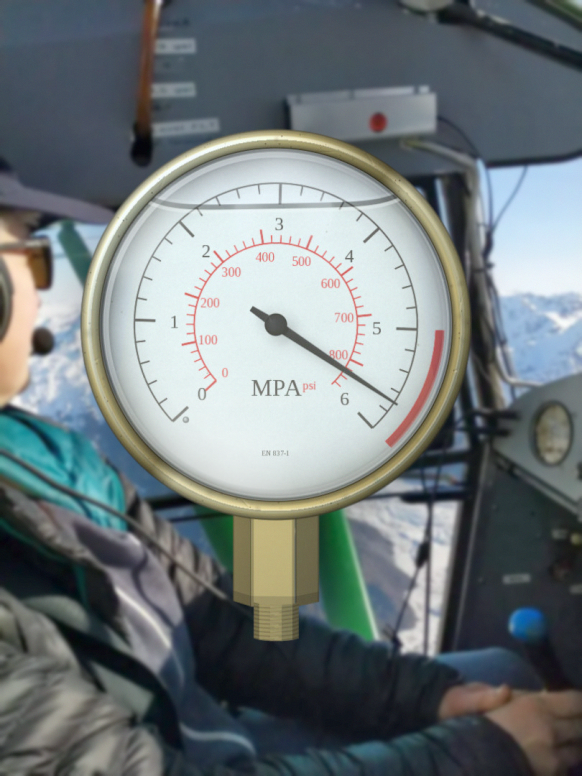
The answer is 5.7 MPa
